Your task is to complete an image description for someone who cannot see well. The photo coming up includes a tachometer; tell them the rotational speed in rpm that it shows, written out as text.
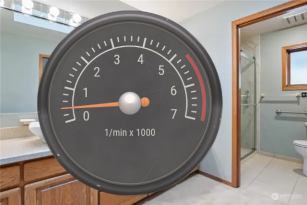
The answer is 400 rpm
